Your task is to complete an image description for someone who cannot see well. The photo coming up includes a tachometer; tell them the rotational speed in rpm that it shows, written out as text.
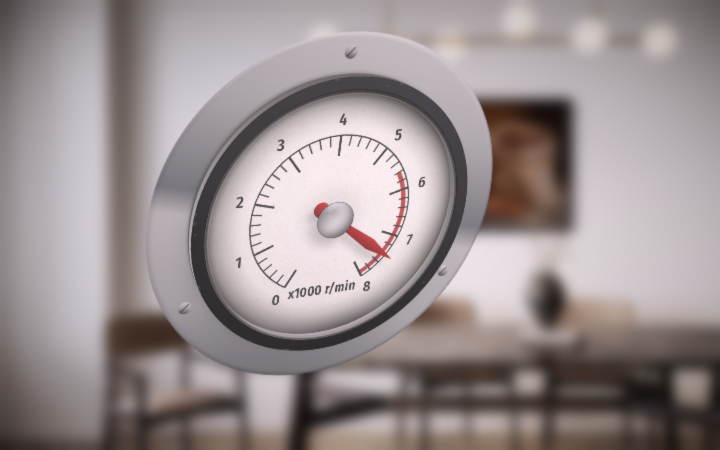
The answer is 7400 rpm
